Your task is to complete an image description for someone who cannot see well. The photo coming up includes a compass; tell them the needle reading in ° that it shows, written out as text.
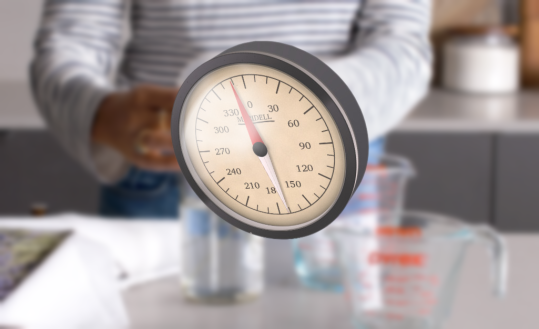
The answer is 350 °
